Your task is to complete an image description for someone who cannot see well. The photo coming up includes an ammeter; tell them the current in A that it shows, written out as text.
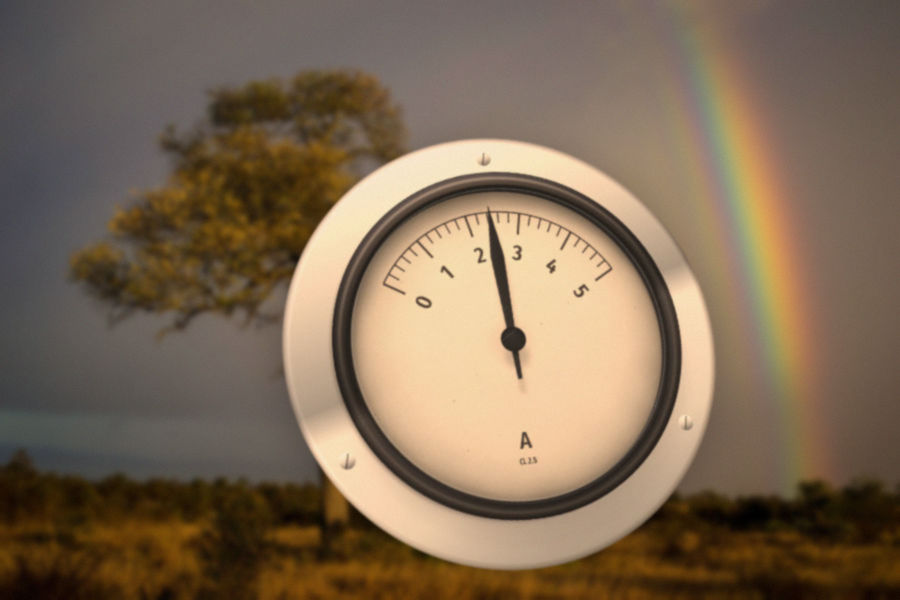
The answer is 2.4 A
